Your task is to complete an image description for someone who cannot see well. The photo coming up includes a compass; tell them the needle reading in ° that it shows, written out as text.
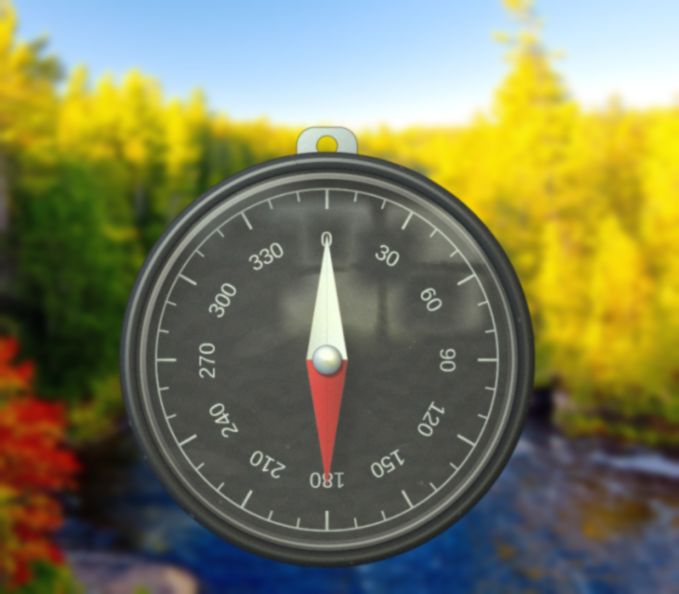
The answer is 180 °
